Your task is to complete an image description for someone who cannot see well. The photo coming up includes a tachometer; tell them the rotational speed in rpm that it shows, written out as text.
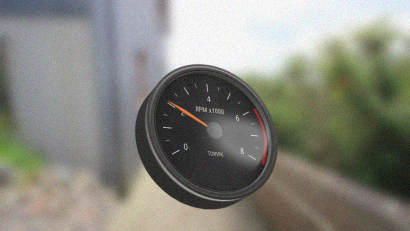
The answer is 2000 rpm
